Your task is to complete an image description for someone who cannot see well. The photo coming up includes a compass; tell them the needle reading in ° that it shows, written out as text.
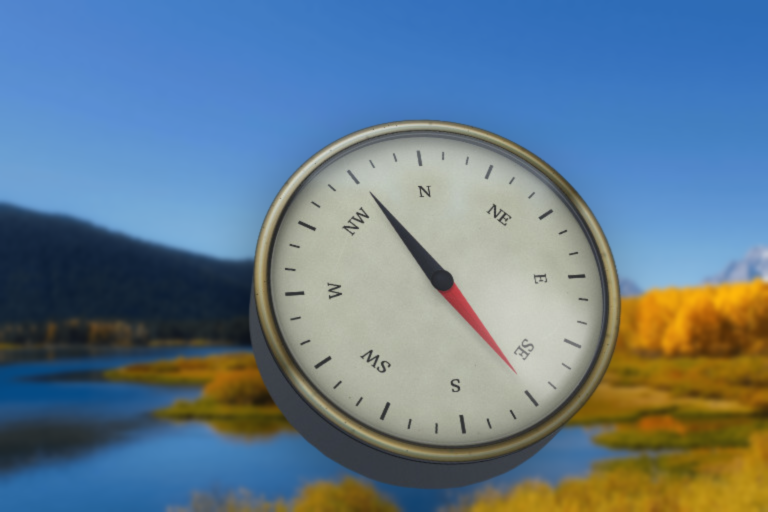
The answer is 150 °
